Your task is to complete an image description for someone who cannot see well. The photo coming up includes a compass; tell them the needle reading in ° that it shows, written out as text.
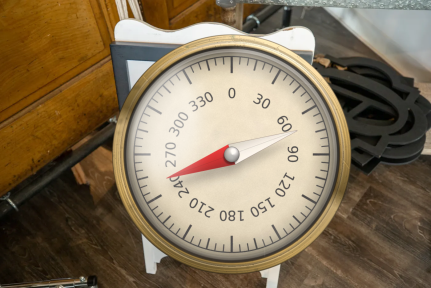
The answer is 250 °
